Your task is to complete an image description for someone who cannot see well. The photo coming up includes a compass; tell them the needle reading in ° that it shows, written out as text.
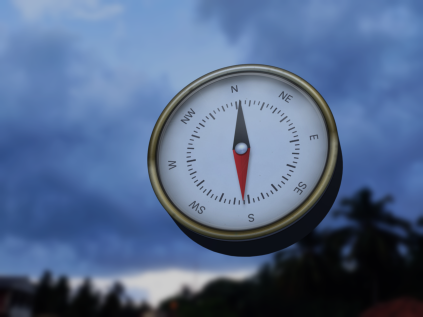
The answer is 185 °
